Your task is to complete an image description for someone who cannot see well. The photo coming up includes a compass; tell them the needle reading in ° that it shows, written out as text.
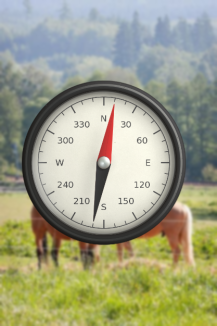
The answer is 10 °
